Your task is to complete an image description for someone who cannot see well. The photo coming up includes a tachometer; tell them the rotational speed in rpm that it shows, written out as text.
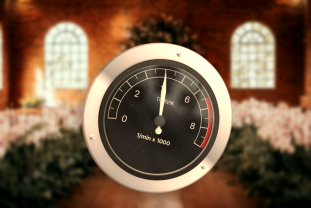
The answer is 4000 rpm
